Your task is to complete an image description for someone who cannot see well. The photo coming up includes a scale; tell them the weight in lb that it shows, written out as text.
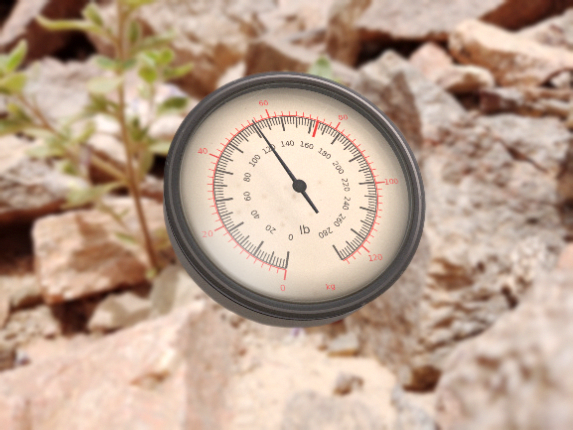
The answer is 120 lb
